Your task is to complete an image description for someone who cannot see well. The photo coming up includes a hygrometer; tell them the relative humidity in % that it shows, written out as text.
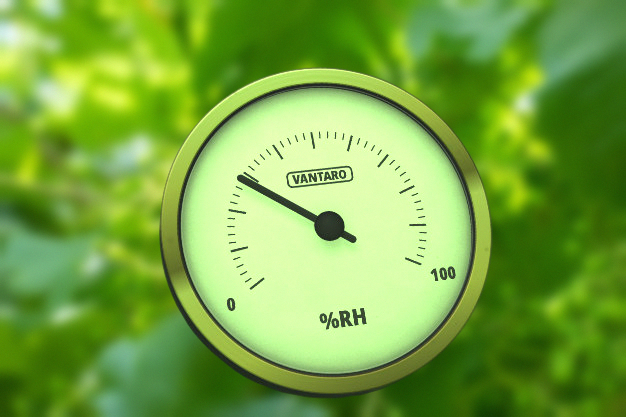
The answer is 28 %
